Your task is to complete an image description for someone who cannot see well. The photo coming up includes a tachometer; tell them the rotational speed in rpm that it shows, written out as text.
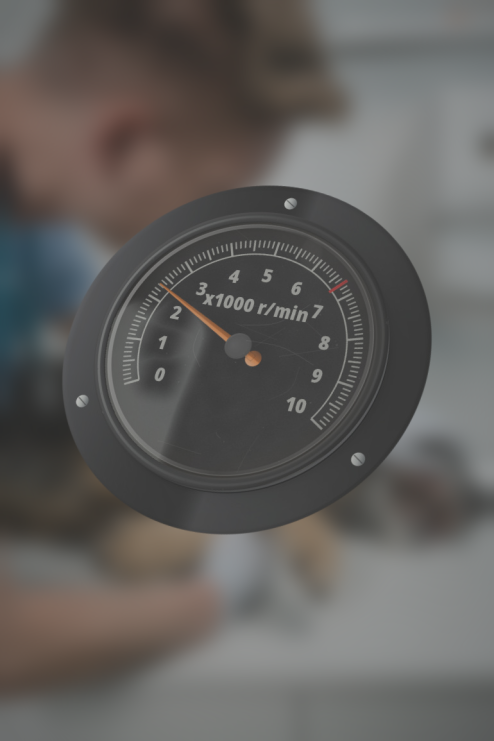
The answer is 2300 rpm
